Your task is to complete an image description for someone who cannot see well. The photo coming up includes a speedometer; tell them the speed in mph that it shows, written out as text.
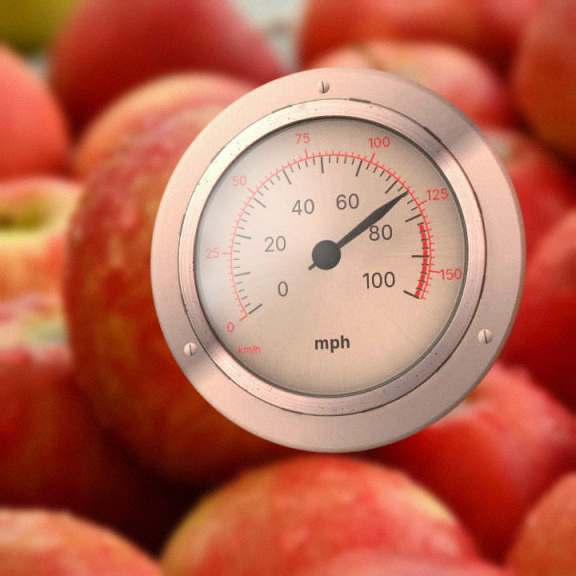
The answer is 74 mph
